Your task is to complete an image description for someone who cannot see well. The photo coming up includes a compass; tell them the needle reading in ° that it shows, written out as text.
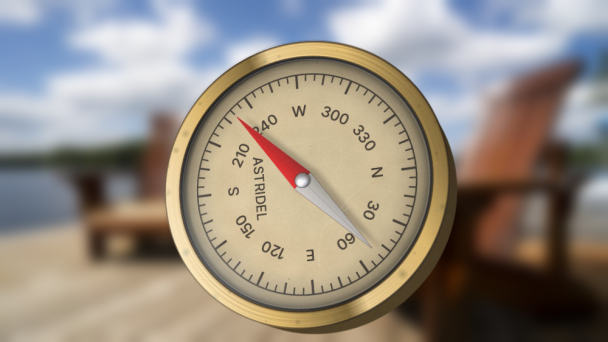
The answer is 230 °
